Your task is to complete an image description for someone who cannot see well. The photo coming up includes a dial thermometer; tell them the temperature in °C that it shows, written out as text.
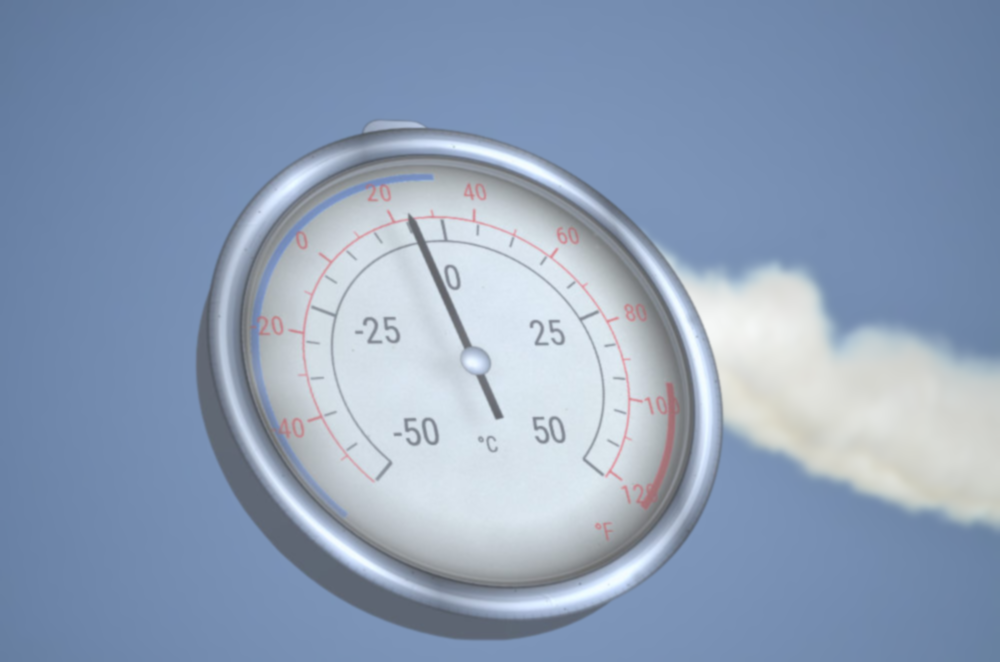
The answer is -5 °C
